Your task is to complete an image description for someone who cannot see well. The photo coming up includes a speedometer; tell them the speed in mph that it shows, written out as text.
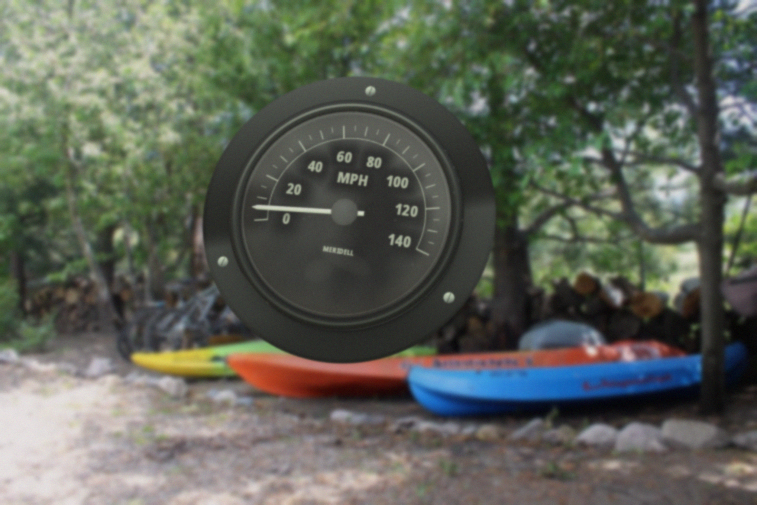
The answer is 5 mph
